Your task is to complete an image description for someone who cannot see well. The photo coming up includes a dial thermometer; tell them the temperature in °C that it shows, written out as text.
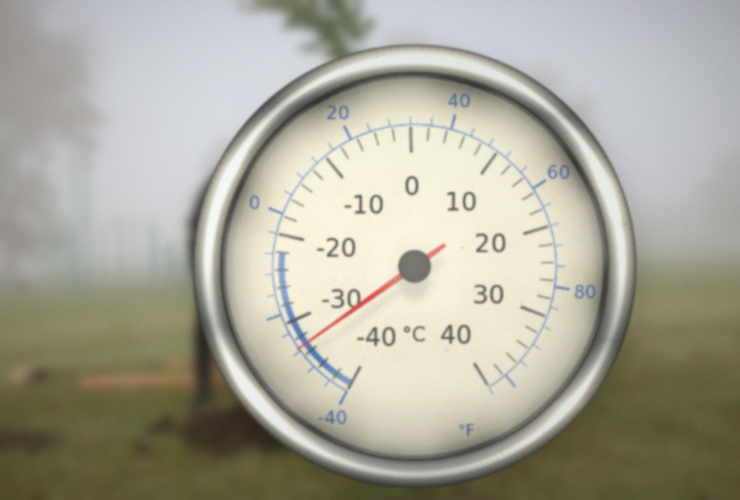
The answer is -33 °C
